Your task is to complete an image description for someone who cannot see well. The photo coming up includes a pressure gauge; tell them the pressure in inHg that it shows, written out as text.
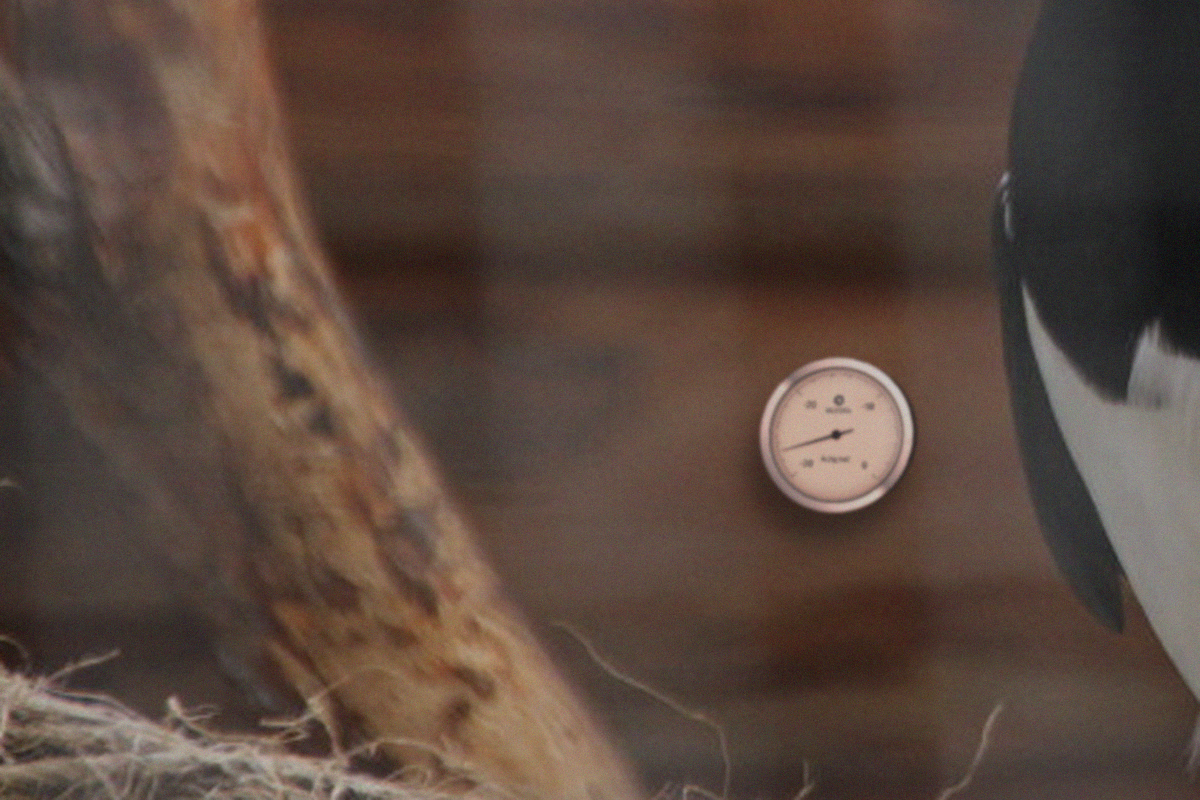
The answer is -27 inHg
